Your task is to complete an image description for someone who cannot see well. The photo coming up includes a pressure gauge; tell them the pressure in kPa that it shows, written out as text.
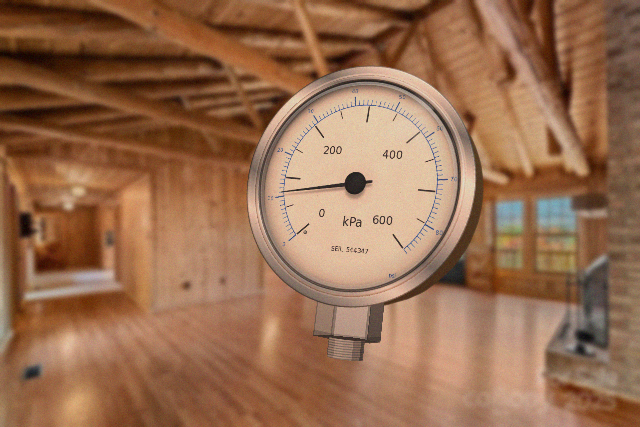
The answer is 75 kPa
